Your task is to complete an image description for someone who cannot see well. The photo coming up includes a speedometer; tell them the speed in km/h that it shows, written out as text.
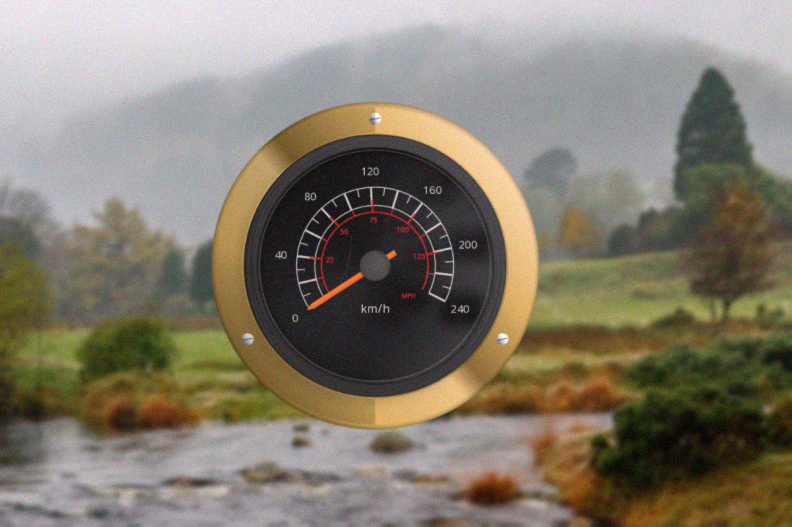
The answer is 0 km/h
